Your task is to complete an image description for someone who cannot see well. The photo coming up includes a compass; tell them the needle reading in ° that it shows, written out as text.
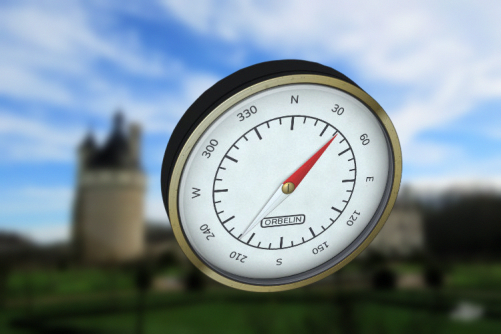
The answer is 40 °
